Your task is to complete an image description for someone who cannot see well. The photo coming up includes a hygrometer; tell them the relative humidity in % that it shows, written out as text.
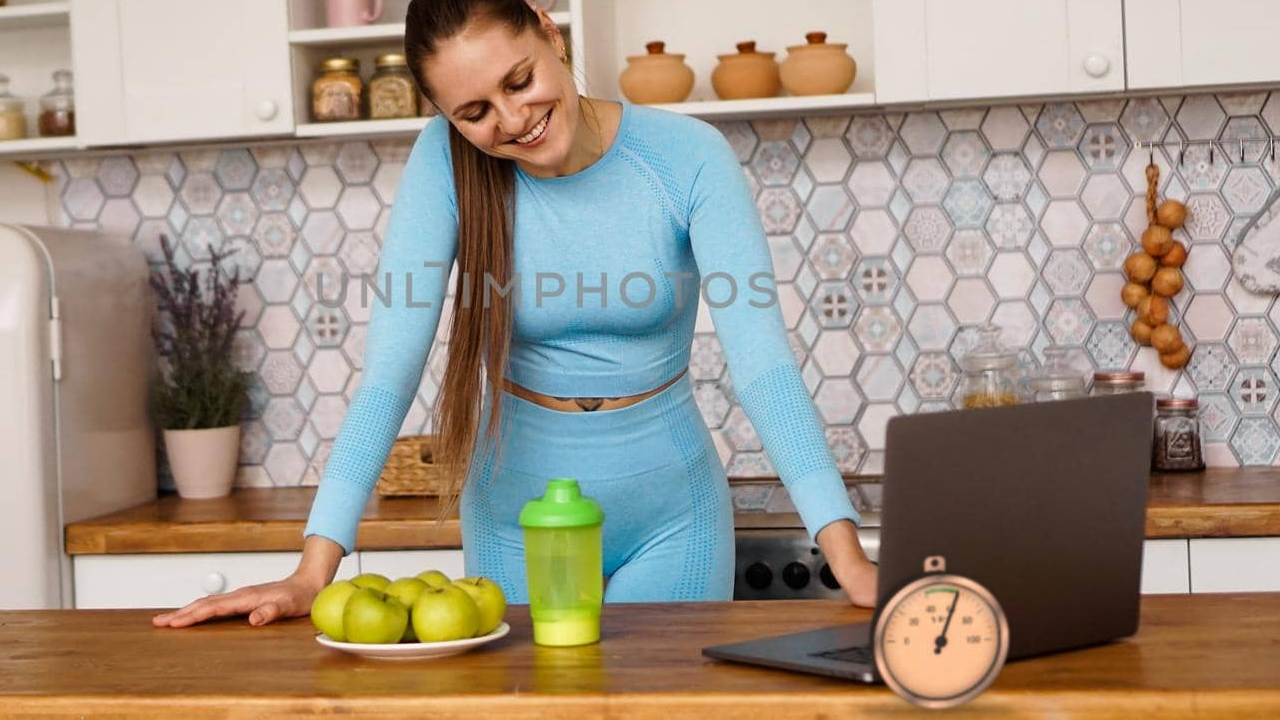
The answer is 60 %
